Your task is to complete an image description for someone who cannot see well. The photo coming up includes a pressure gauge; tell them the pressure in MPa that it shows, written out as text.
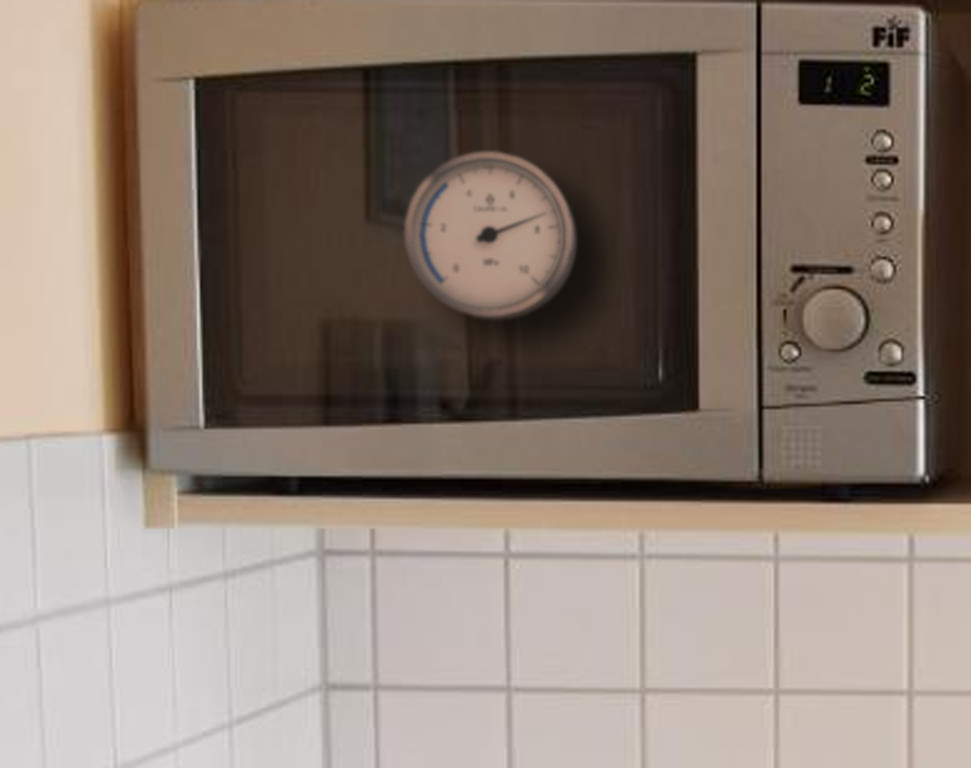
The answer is 7.5 MPa
